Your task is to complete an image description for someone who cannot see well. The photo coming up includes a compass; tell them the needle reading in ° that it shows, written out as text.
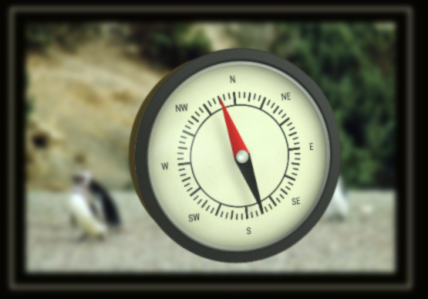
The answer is 345 °
